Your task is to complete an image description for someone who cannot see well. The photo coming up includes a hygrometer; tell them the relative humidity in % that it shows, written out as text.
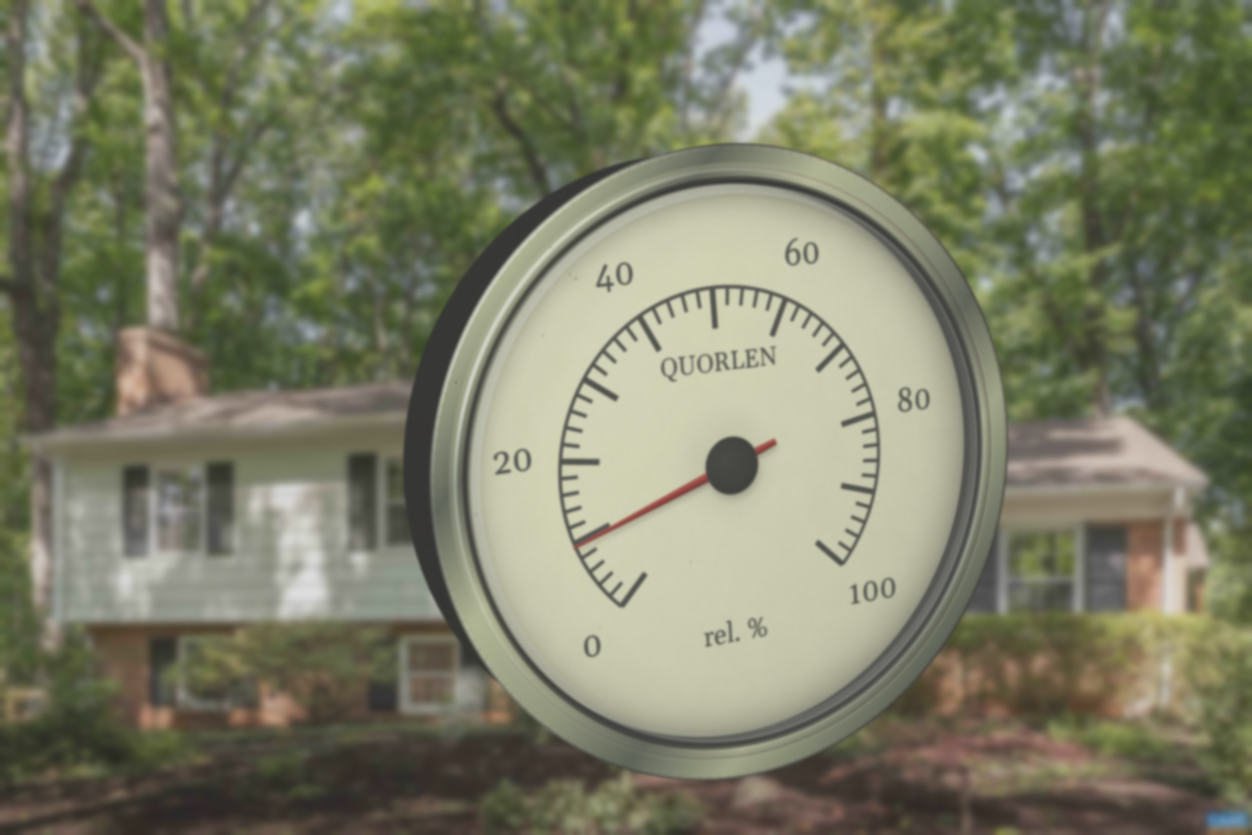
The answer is 10 %
